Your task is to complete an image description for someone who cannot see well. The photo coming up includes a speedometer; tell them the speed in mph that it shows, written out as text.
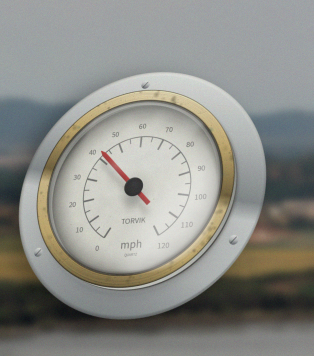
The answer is 42.5 mph
